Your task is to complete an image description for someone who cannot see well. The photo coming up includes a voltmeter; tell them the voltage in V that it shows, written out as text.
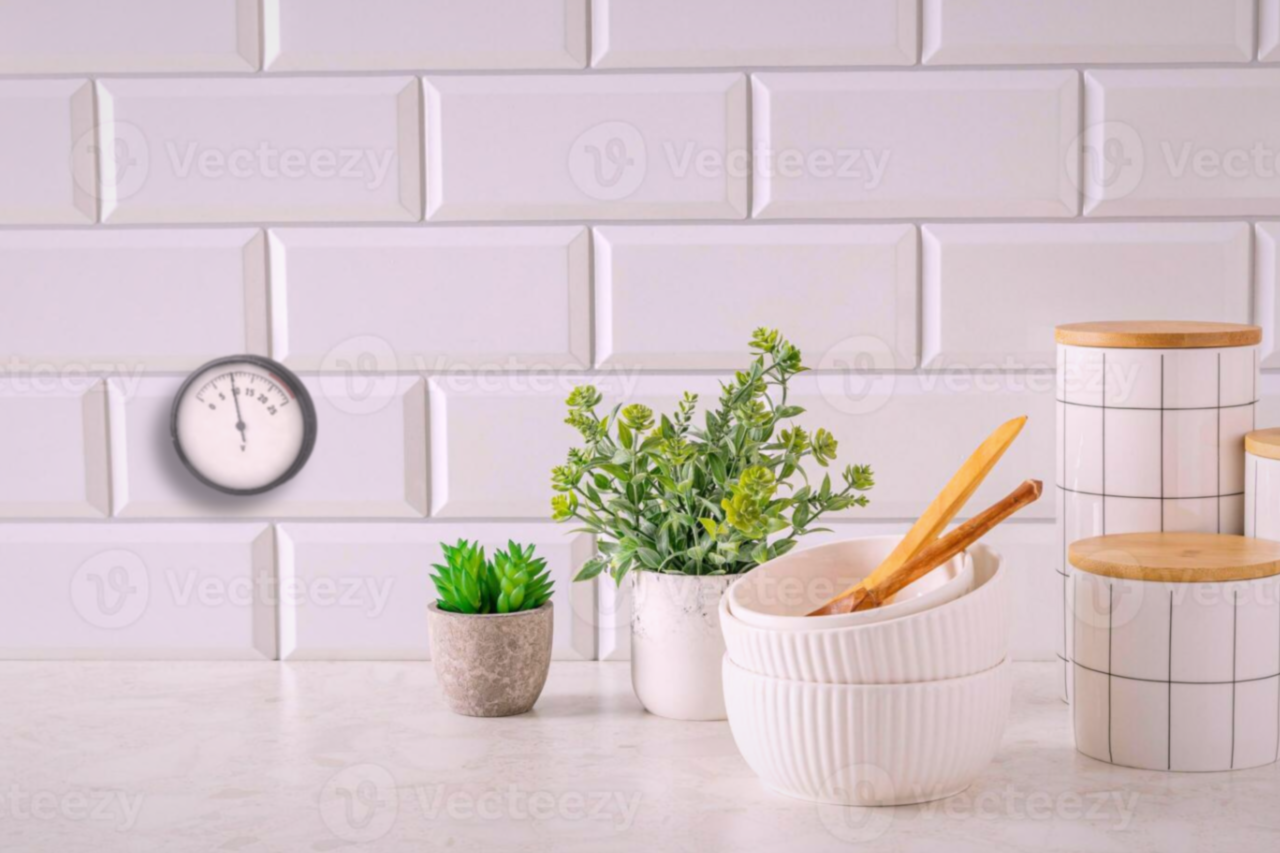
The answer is 10 V
